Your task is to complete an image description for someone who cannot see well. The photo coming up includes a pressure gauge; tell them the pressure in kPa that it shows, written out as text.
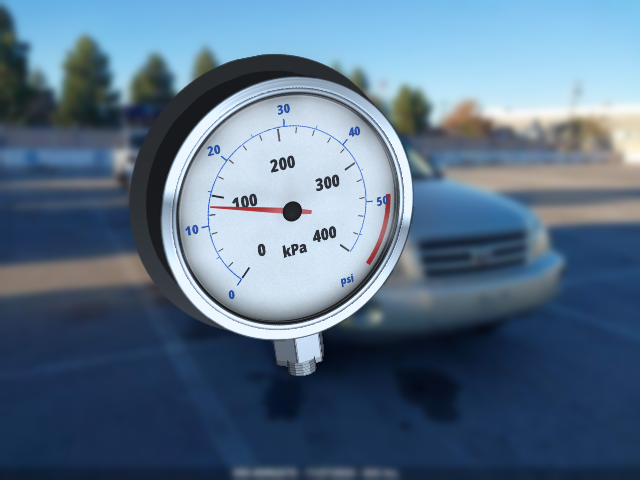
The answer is 90 kPa
